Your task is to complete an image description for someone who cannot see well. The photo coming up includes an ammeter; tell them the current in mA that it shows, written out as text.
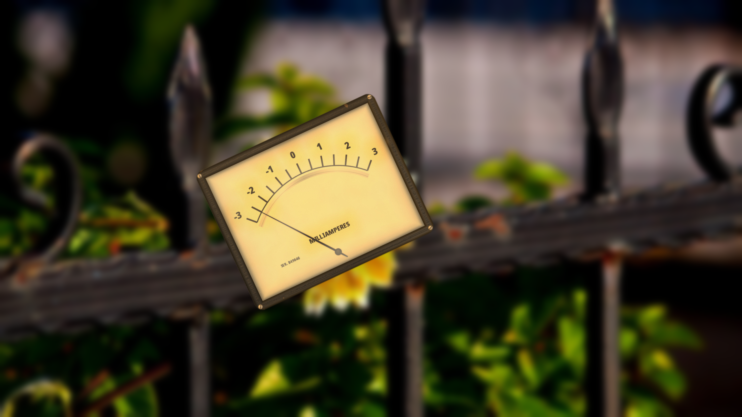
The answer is -2.5 mA
